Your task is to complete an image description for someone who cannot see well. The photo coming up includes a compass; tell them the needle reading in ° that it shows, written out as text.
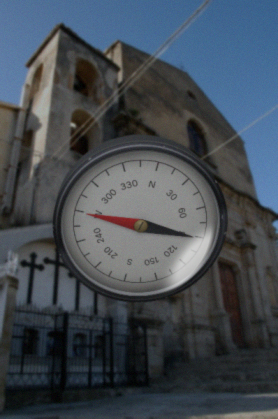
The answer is 270 °
